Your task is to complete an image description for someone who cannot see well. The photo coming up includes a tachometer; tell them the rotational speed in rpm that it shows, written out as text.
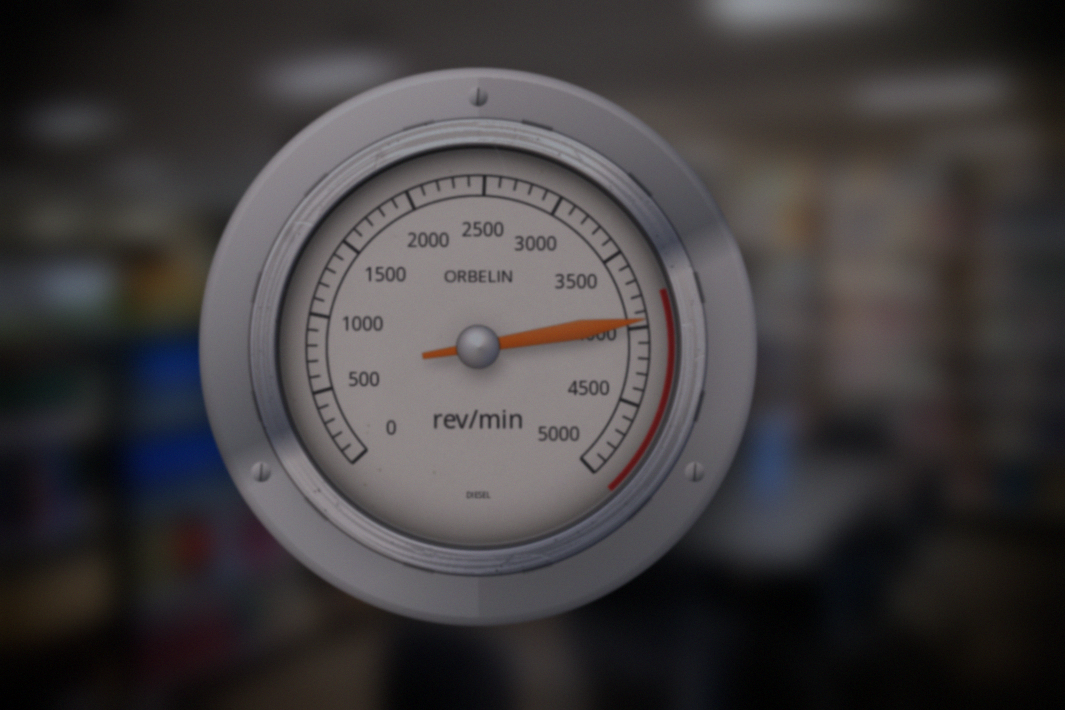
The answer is 3950 rpm
